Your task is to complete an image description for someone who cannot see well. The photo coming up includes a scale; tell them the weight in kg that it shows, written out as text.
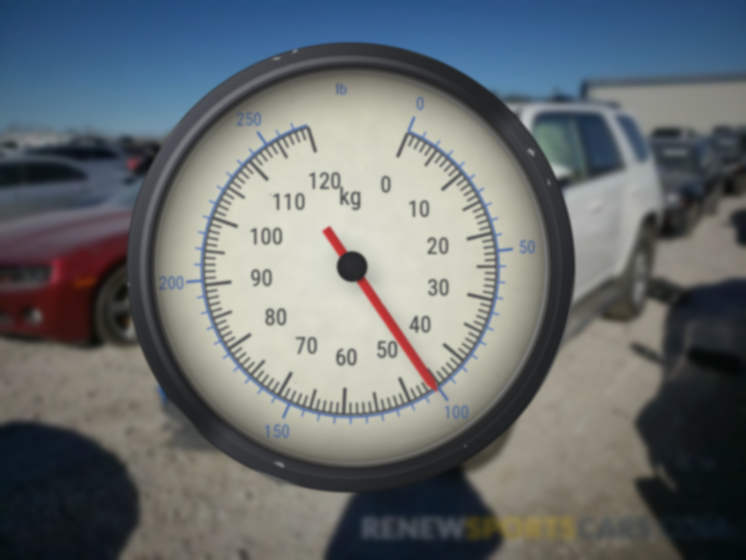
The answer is 46 kg
